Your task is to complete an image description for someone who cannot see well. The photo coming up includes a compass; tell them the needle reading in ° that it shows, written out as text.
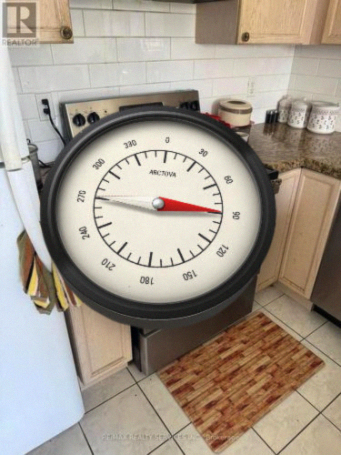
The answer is 90 °
